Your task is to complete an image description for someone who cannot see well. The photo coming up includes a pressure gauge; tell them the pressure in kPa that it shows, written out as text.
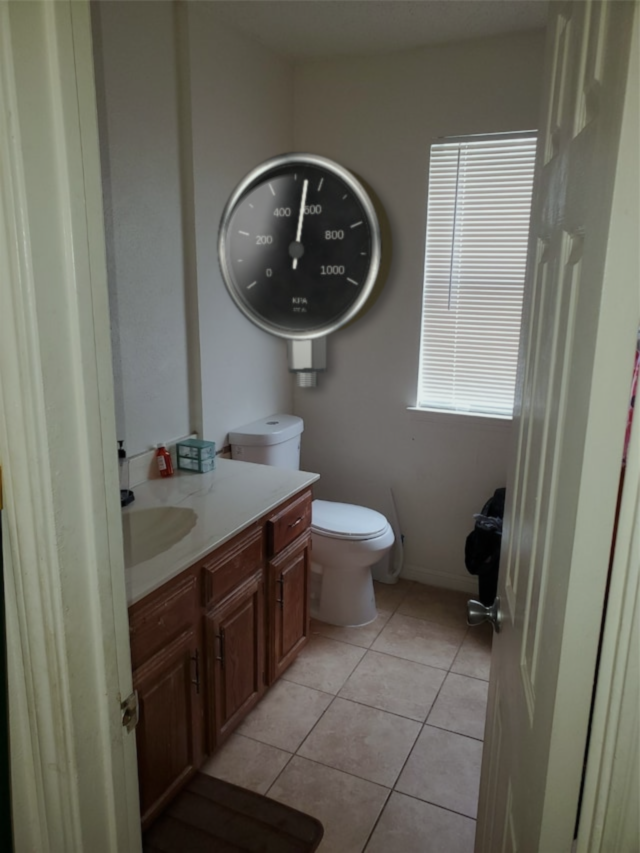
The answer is 550 kPa
